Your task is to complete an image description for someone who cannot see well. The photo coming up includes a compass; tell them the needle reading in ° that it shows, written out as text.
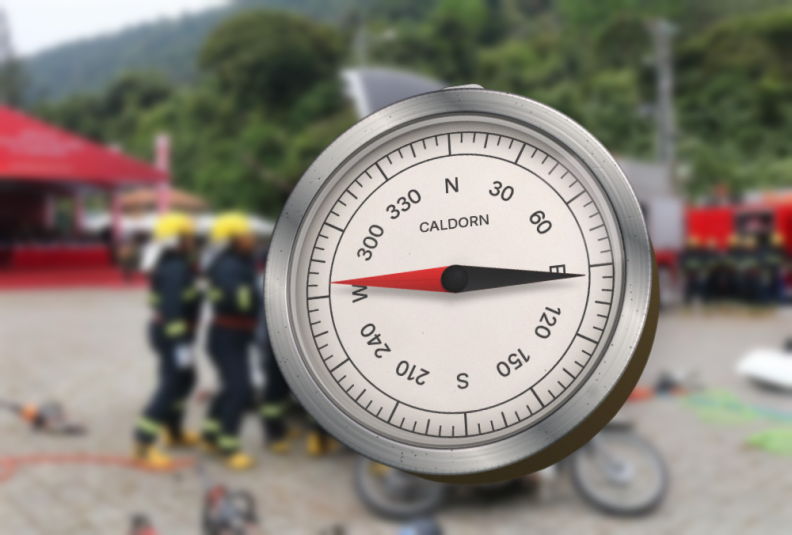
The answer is 275 °
